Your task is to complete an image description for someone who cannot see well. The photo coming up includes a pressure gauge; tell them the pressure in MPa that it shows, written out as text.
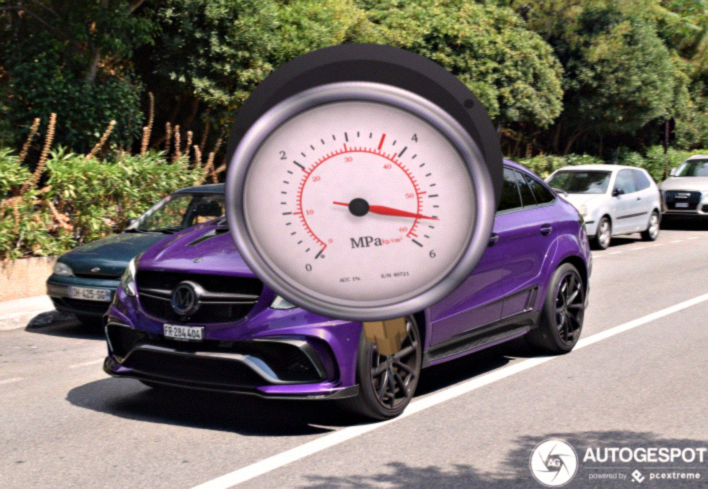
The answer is 5.4 MPa
